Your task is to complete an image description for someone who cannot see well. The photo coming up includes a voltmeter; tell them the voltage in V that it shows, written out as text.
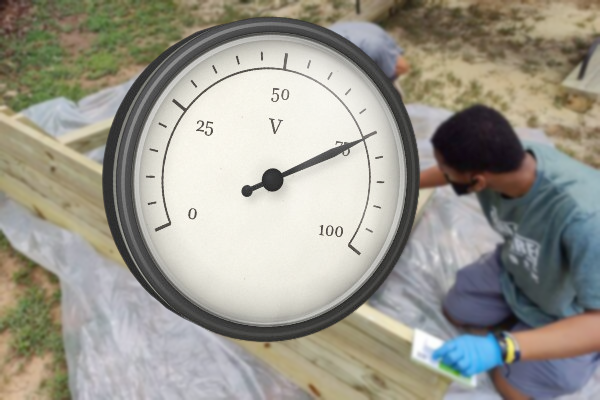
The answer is 75 V
